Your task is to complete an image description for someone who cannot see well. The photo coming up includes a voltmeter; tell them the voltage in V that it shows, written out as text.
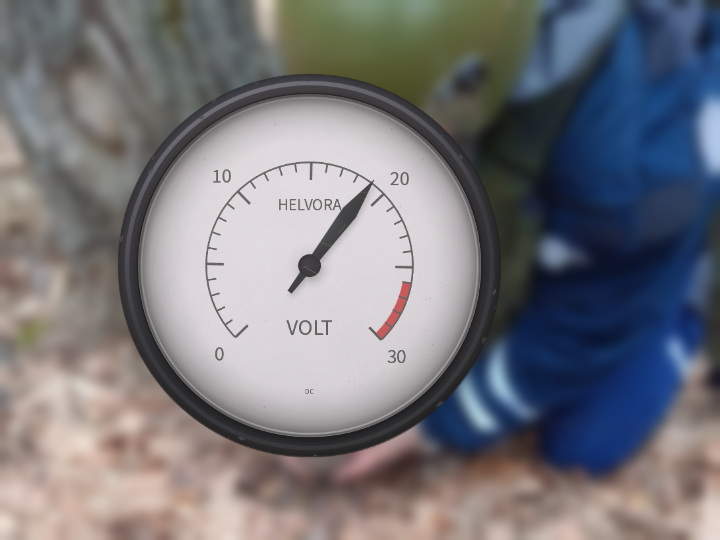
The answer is 19 V
